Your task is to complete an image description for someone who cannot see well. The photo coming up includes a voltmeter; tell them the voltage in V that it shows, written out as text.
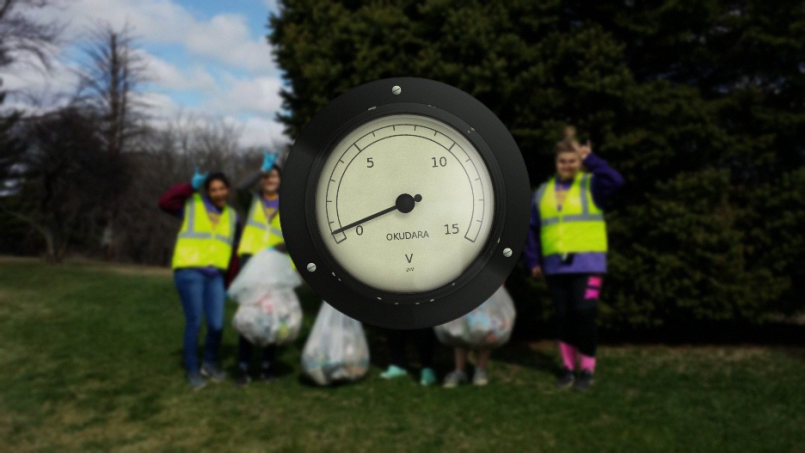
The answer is 0.5 V
